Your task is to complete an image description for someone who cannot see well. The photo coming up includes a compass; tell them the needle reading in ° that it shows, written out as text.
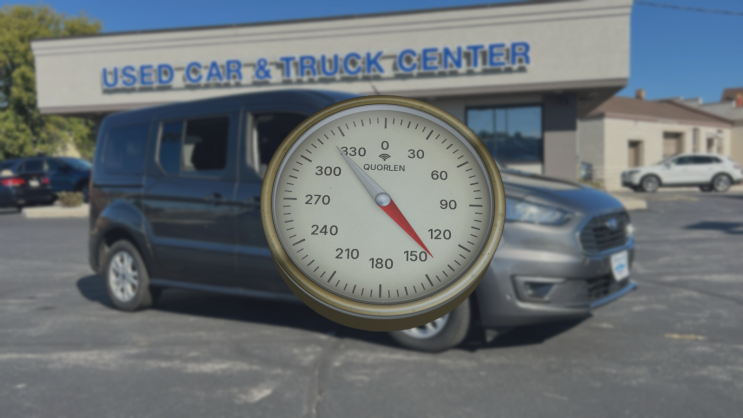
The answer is 140 °
